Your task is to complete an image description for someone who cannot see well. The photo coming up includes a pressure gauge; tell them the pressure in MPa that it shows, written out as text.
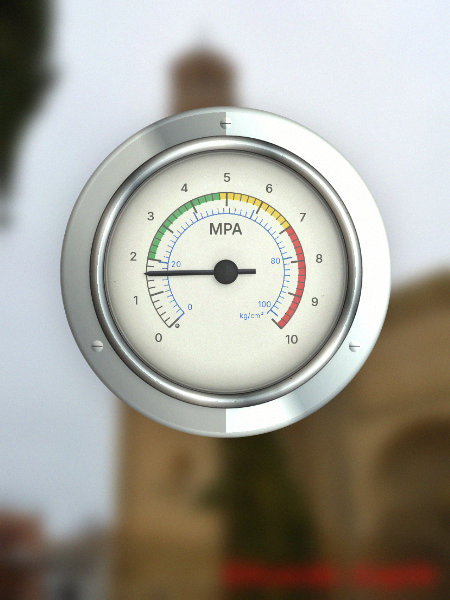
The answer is 1.6 MPa
